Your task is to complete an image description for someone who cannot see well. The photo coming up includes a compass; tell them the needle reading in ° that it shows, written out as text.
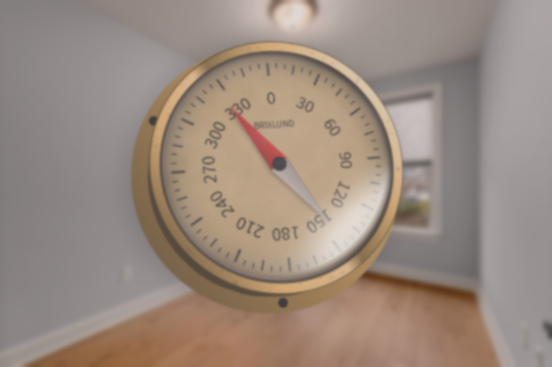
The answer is 325 °
